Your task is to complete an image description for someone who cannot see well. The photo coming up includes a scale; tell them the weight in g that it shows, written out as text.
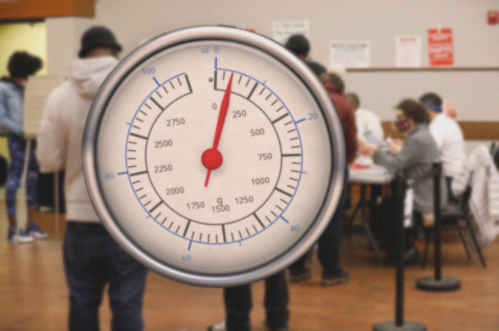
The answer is 100 g
